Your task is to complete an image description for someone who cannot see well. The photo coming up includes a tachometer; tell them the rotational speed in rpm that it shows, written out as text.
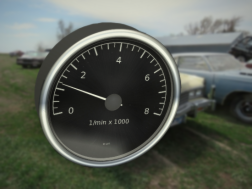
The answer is 1250 rpm
